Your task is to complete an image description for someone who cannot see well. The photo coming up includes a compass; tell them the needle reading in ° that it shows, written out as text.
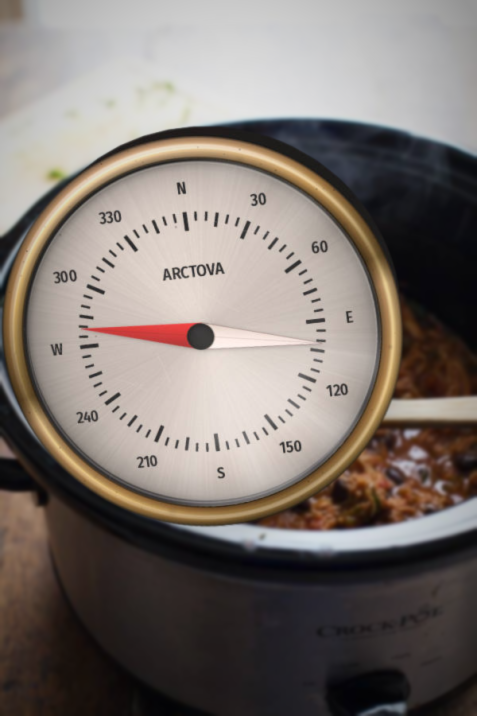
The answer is 280 °
